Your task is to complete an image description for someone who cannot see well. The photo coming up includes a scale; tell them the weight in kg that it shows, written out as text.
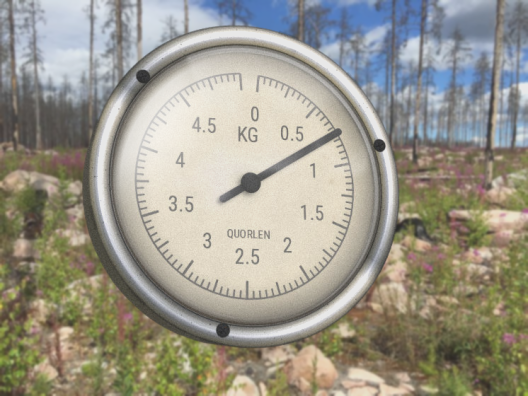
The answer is 0.75 kg
